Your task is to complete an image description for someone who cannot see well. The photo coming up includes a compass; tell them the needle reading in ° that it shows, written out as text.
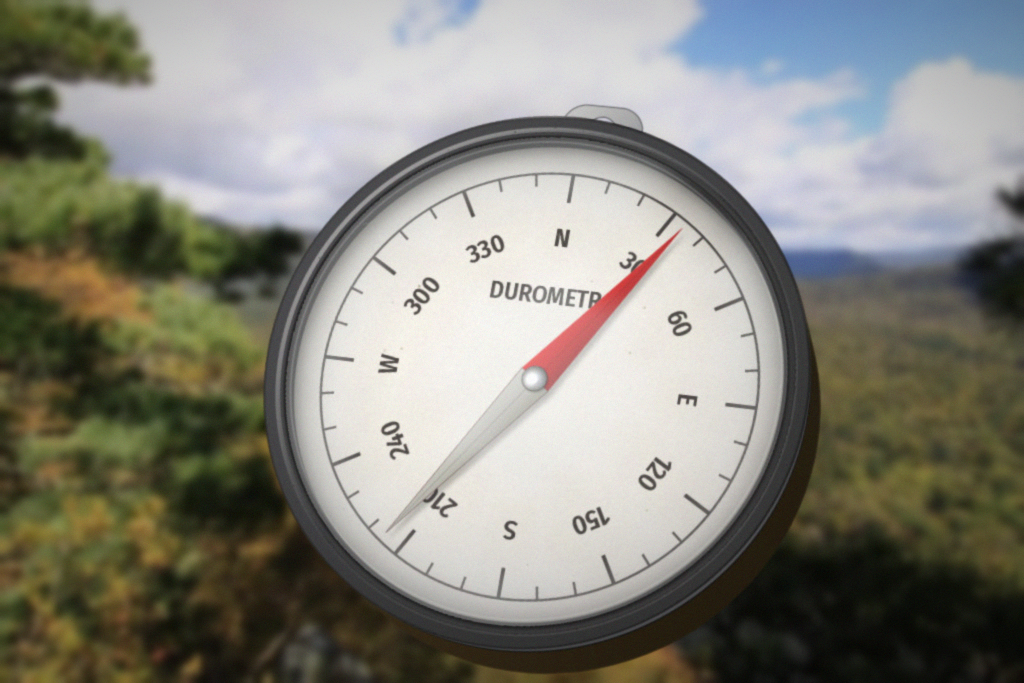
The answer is 35 °
